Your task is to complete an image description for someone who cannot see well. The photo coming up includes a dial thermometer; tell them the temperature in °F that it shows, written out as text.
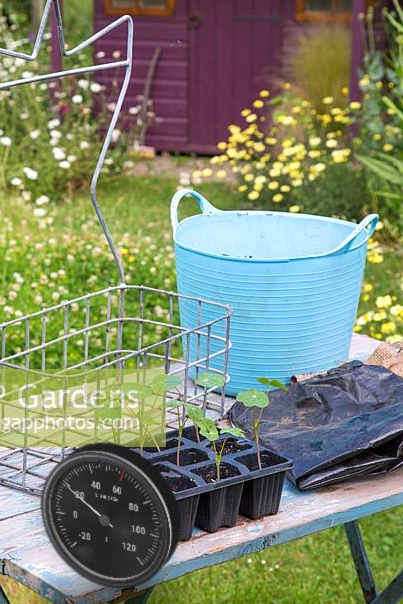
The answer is 20 °F
